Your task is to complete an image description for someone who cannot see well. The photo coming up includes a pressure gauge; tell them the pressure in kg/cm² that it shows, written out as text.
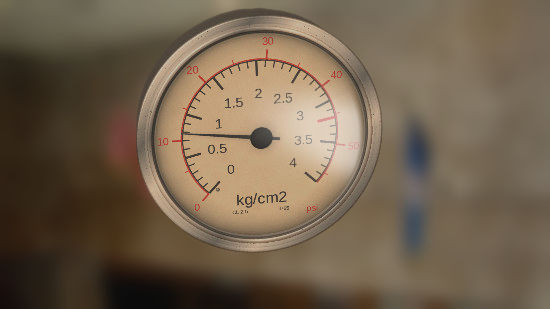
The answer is 0.8 kg/cm²
